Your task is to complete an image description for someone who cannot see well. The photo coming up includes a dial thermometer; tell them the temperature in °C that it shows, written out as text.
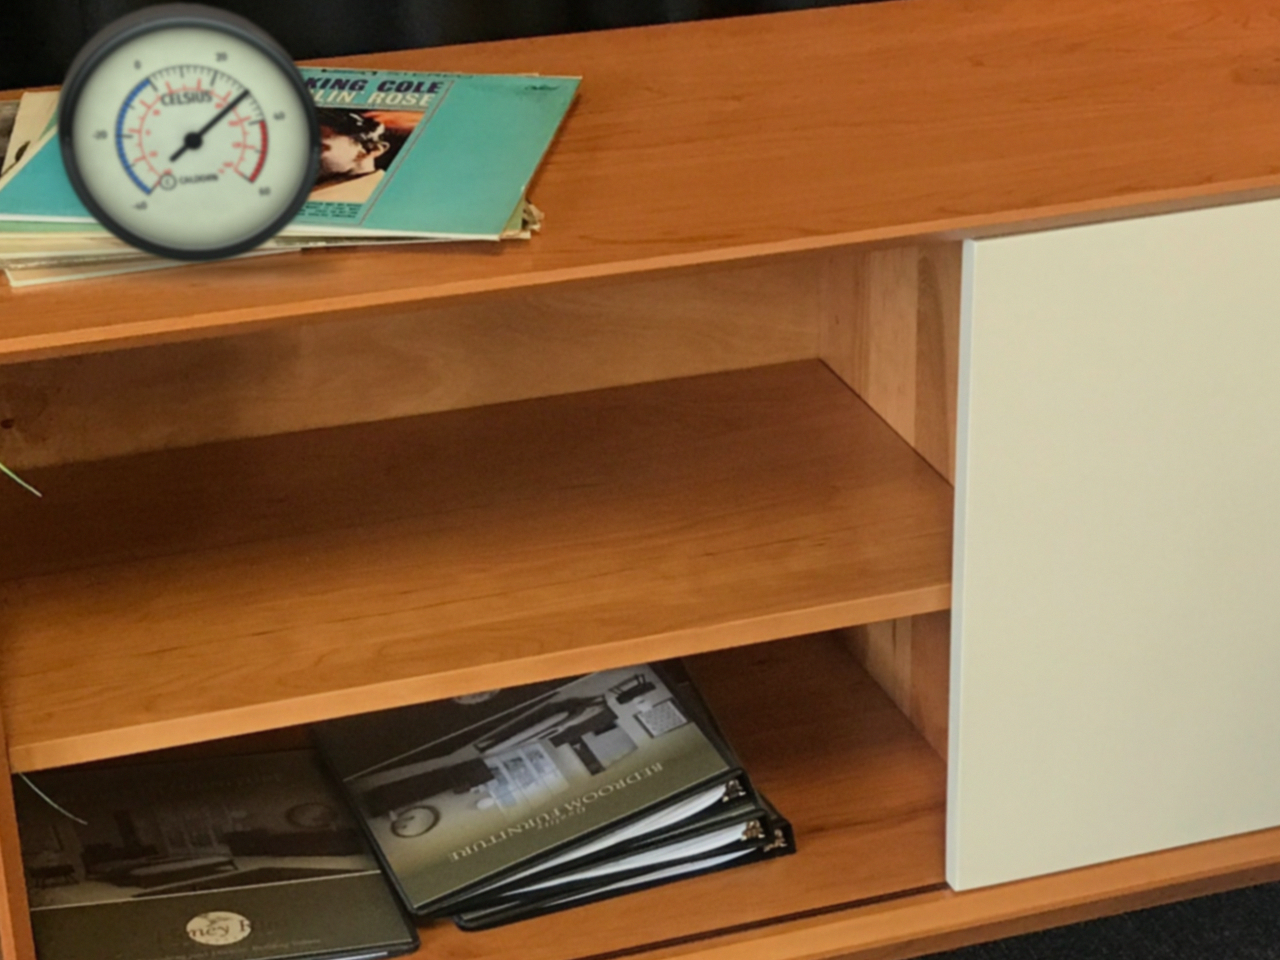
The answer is 30 °C
